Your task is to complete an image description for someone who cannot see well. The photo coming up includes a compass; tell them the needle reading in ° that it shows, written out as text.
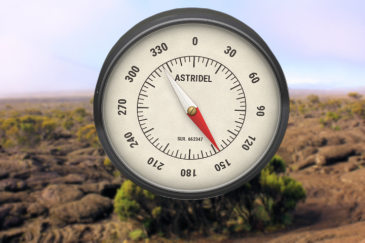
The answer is 145 °
